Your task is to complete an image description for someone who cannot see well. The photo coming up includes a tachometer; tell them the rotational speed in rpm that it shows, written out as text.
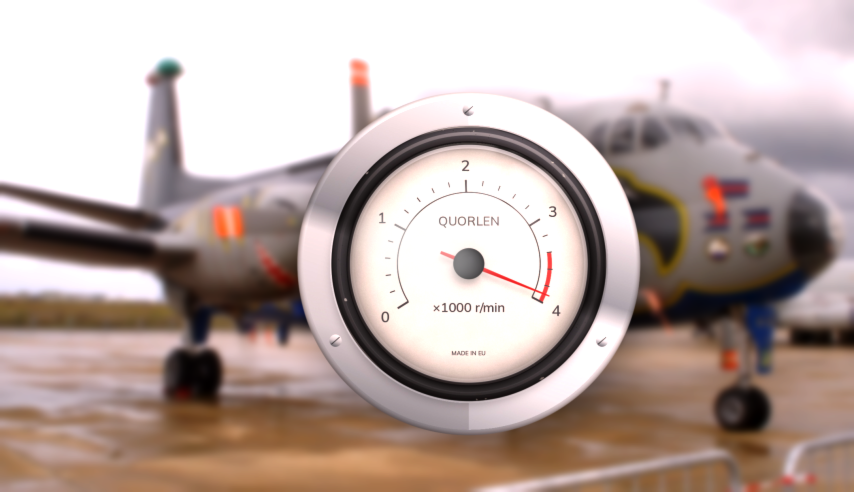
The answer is 3900 rpm
